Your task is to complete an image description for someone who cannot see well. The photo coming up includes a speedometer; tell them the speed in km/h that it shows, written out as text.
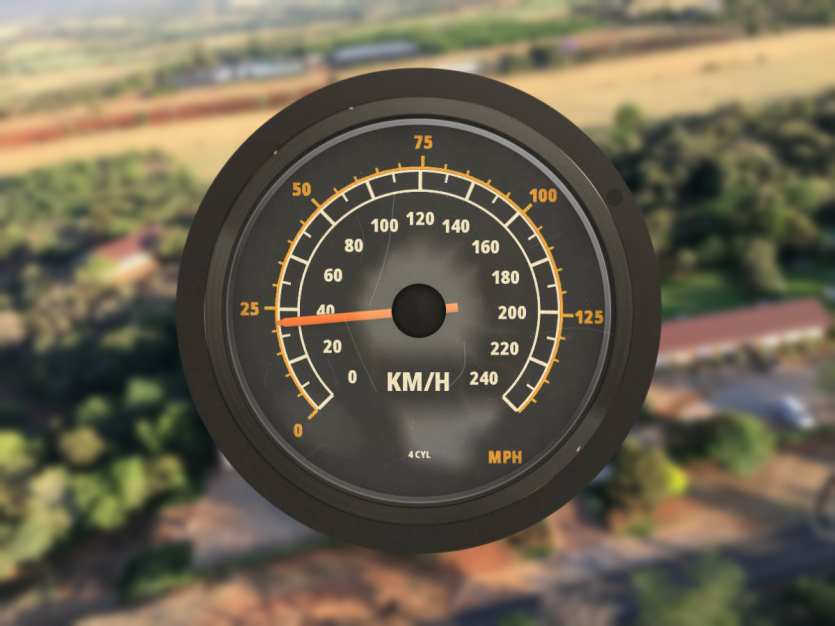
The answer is 35 km/h
